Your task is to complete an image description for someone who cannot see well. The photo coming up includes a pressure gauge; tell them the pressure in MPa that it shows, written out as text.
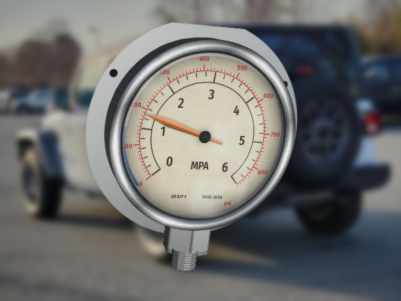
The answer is 1.3 MPa
